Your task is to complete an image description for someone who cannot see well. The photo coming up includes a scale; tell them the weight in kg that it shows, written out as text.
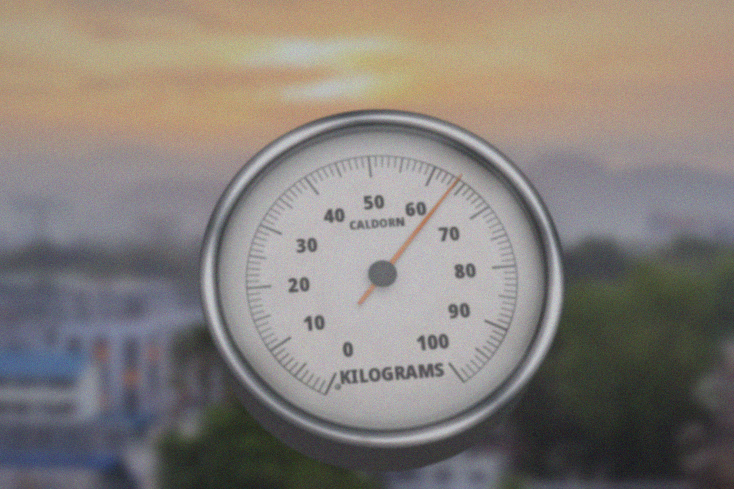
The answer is 64 kg
